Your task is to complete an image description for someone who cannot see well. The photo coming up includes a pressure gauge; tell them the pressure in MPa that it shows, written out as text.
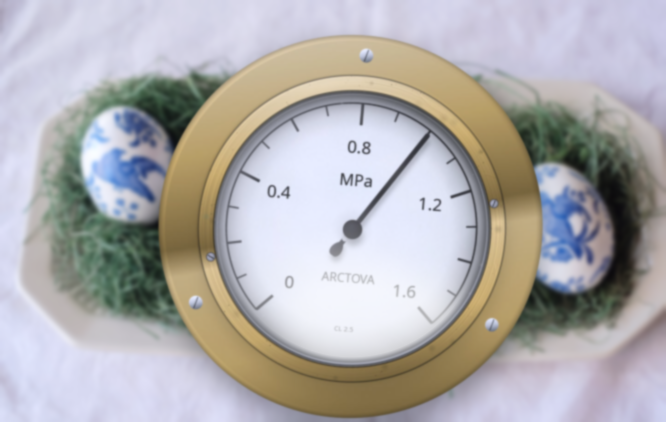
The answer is 1 MPa
